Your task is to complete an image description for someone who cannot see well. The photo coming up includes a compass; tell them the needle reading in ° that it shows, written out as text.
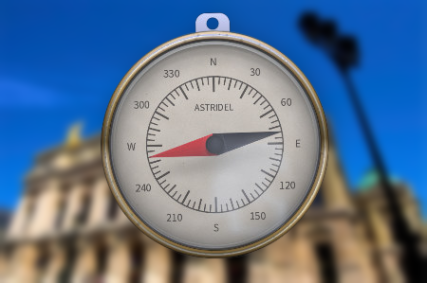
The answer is 260 °
